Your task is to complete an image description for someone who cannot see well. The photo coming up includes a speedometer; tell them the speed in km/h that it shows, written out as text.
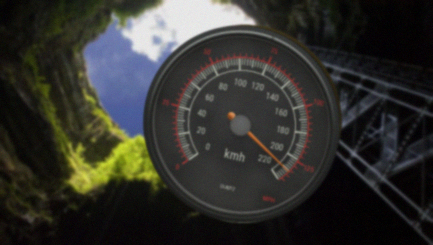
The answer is 210 km/h
